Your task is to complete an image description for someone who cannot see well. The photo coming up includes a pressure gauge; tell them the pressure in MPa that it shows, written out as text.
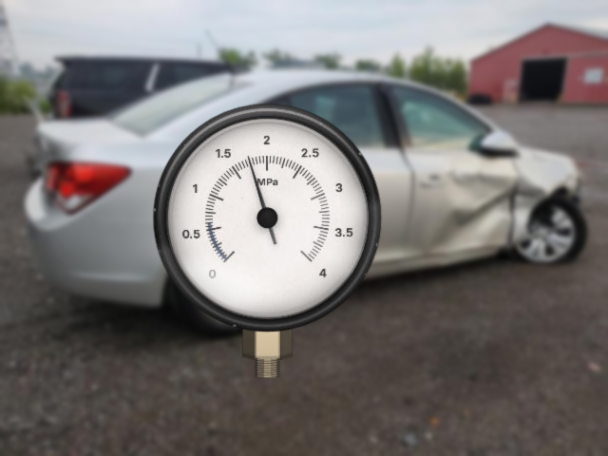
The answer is 1.75 MPa
